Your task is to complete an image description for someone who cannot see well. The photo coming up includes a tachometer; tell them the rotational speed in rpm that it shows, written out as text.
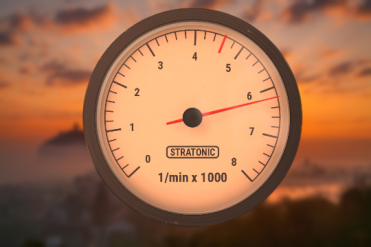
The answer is 6200 rpm
